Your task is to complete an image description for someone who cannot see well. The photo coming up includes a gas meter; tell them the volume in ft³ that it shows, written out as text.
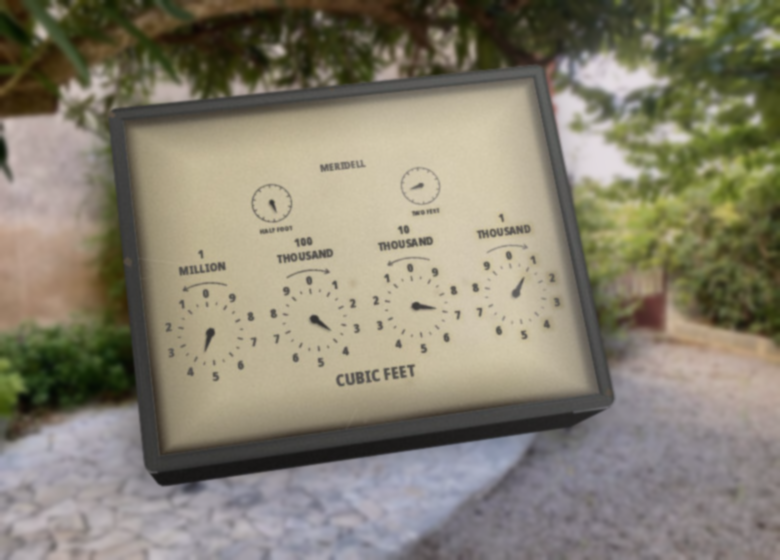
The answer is 437100 ft³
